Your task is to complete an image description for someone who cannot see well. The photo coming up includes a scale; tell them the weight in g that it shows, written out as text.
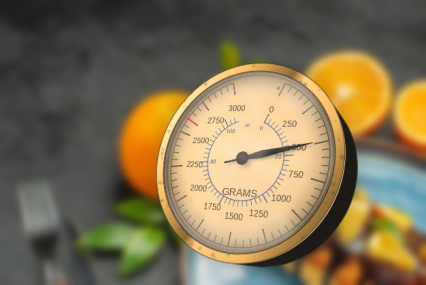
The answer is 500 g
